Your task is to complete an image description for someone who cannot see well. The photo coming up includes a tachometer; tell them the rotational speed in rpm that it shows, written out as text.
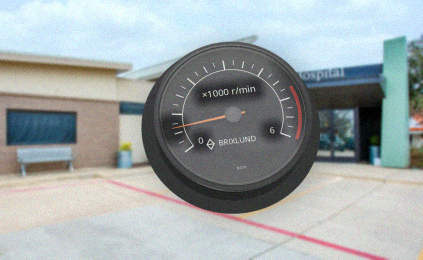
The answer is 625 rpm
